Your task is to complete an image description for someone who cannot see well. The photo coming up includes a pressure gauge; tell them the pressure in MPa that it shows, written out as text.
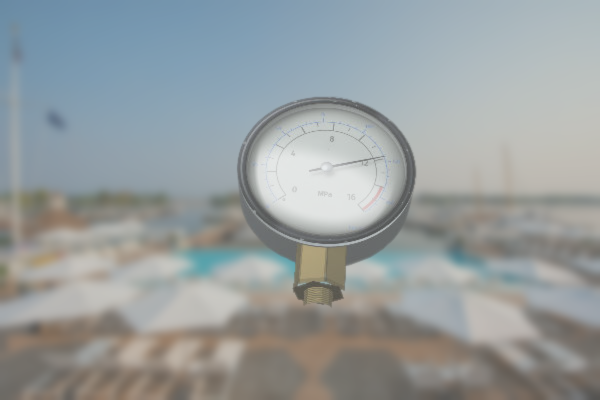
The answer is 12 MPa
